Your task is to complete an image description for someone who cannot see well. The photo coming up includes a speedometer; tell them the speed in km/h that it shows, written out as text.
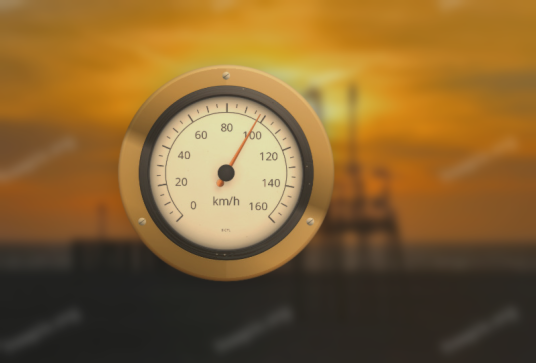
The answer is 97.5 km/h
